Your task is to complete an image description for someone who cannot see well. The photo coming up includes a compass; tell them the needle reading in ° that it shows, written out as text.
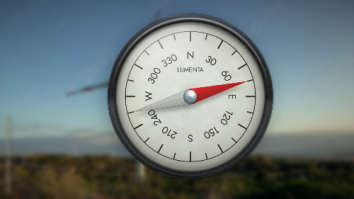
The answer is 75 °
